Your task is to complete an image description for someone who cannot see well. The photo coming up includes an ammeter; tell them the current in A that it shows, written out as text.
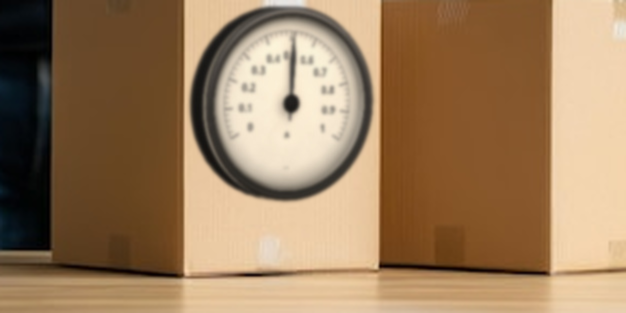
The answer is 0.5 A
